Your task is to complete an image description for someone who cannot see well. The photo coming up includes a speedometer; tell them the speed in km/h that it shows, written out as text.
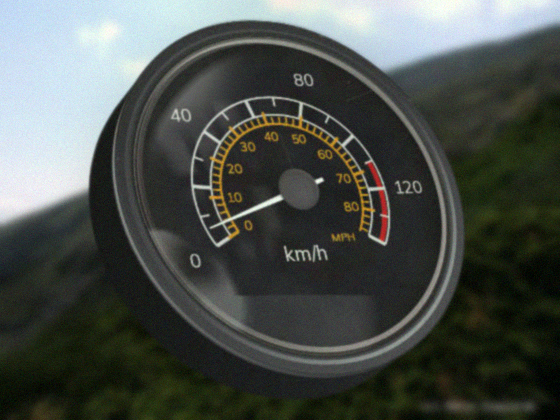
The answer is 5 km/h
